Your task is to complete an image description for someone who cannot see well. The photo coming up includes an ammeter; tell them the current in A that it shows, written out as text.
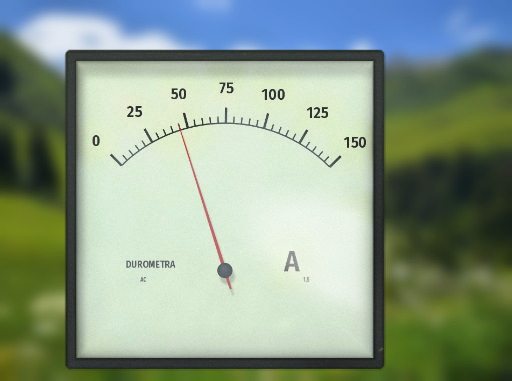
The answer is 45 A
